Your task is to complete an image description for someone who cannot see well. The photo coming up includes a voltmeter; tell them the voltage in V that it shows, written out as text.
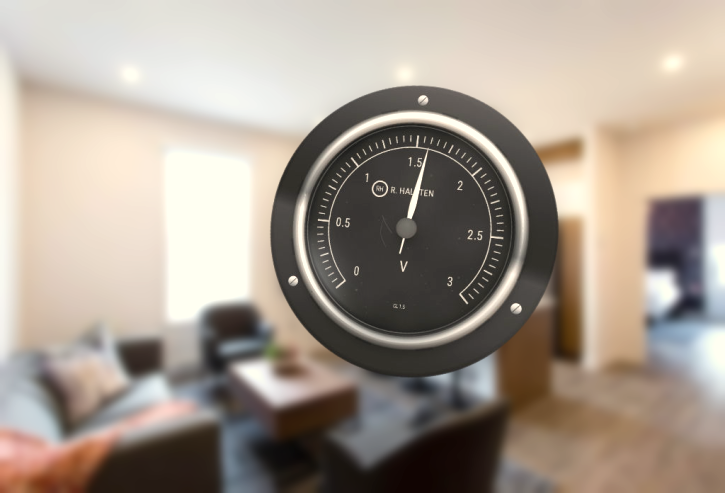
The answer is 1.6 V
